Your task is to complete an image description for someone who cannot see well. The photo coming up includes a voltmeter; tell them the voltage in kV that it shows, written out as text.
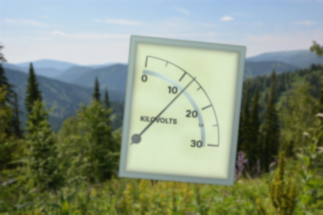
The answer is 12.5 kV
